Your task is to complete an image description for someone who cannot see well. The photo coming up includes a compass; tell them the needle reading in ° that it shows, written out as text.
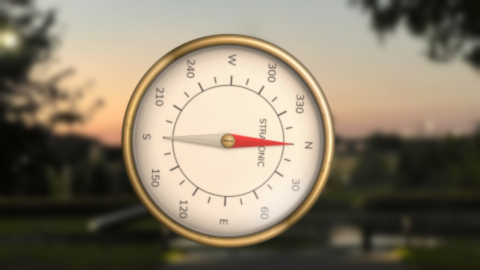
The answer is 0 °
